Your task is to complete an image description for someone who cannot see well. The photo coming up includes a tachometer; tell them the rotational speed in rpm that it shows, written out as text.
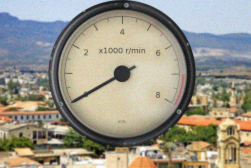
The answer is 0 rpm
